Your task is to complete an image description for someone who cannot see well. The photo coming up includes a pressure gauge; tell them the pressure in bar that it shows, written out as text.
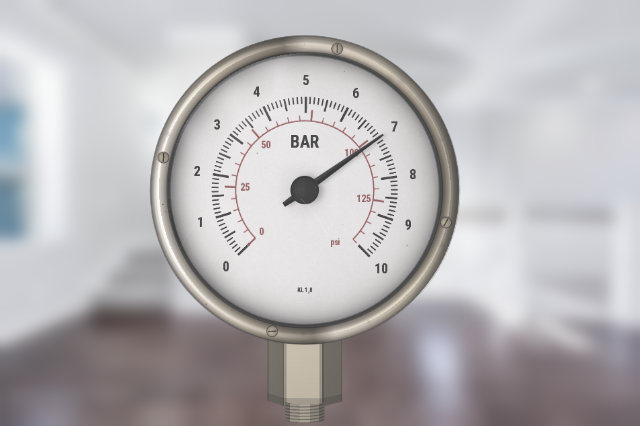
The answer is 7 bar
